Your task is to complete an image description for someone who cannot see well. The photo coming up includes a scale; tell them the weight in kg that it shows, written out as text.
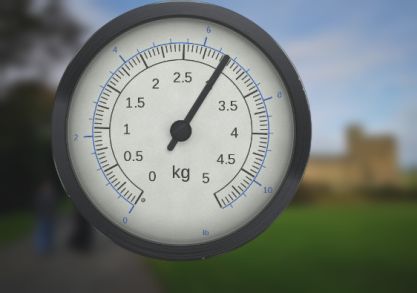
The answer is 3 kg
